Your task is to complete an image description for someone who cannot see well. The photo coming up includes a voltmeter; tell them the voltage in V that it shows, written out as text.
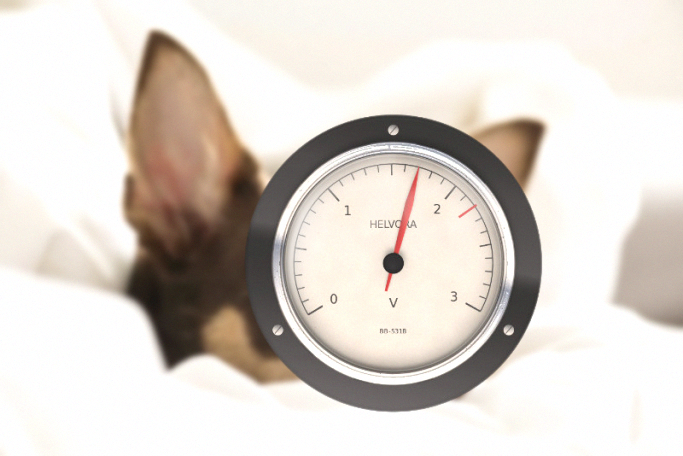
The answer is 1.7 V
